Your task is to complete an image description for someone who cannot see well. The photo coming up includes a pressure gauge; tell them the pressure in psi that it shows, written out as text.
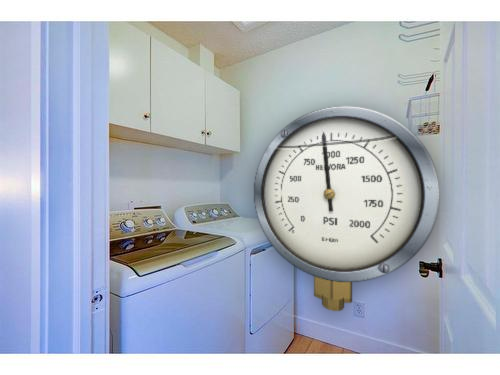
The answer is 950 psi
